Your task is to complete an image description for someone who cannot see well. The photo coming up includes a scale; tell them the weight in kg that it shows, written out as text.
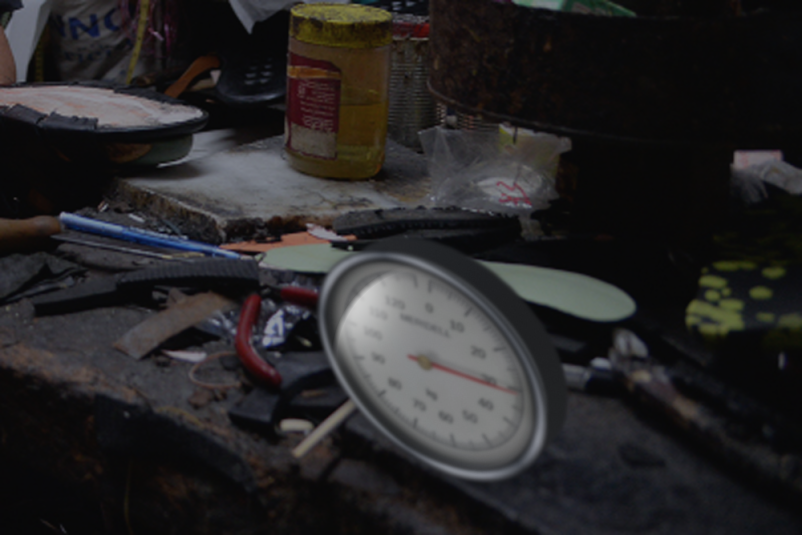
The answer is 30 kg
